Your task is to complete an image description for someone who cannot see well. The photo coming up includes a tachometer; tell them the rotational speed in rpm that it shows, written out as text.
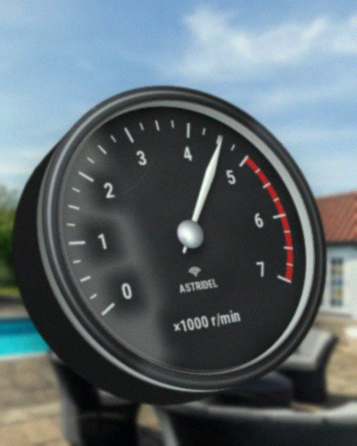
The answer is 4500 rpm
